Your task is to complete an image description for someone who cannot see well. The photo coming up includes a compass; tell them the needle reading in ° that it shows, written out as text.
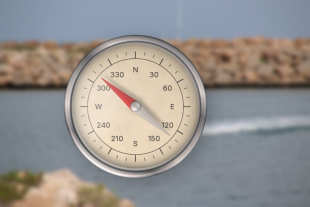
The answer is 310 °
